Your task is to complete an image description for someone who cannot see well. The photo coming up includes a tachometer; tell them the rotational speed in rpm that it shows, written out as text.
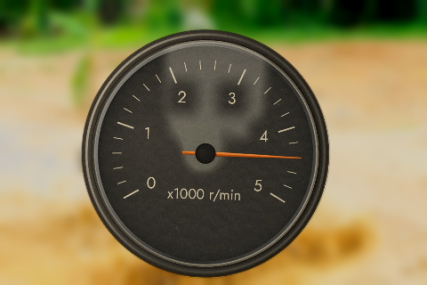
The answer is 4400 rpm
